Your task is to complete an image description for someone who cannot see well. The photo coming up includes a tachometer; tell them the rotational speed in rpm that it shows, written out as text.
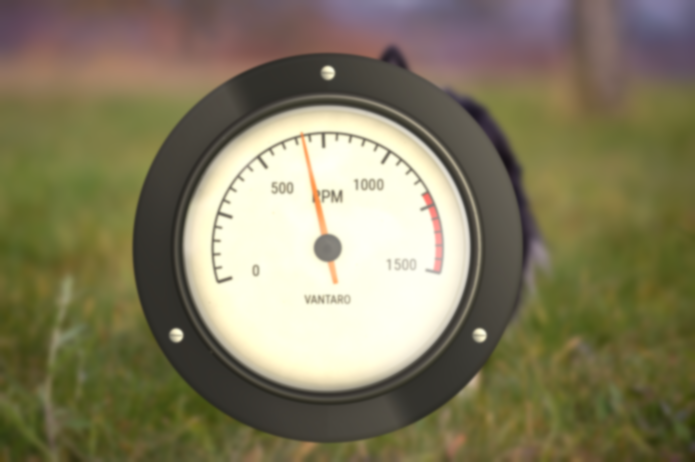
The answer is 675 rpm
